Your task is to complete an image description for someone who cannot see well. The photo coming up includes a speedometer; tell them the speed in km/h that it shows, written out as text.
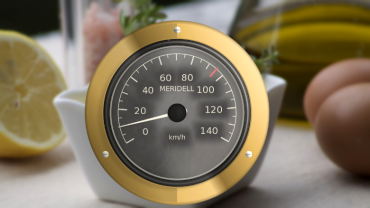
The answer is 10 km/h
